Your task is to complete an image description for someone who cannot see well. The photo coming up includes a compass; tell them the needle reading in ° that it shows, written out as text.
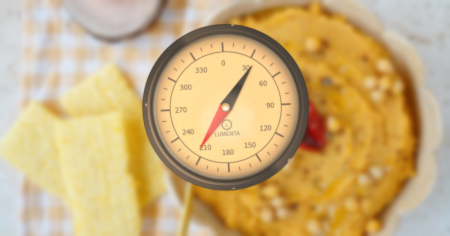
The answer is 215 °
